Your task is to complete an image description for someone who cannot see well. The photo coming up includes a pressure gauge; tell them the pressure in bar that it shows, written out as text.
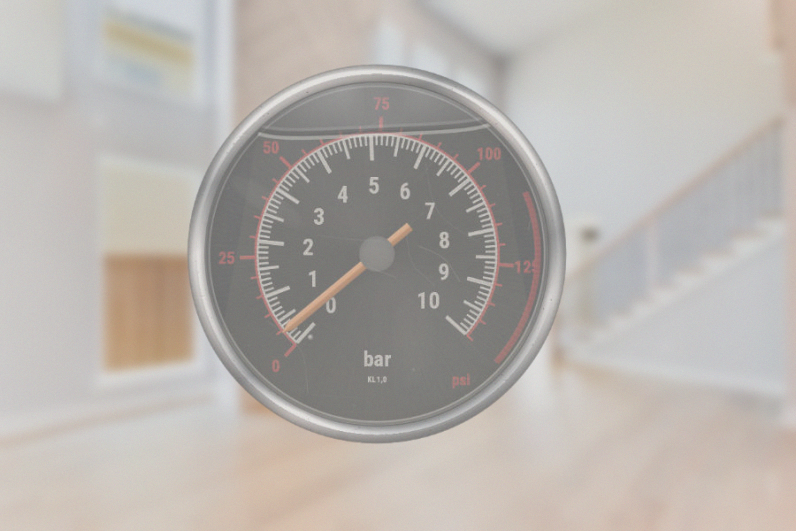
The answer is 0.3 bar
